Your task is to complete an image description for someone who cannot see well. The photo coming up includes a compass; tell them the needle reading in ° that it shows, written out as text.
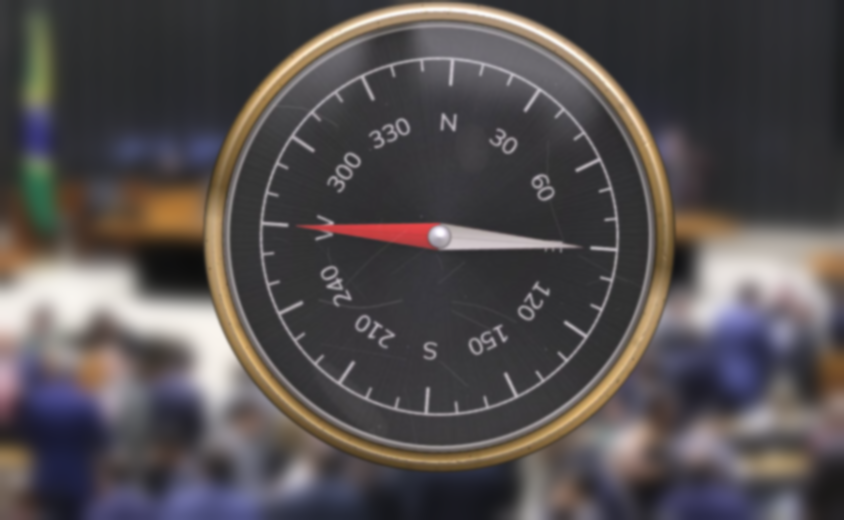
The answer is 270 °
